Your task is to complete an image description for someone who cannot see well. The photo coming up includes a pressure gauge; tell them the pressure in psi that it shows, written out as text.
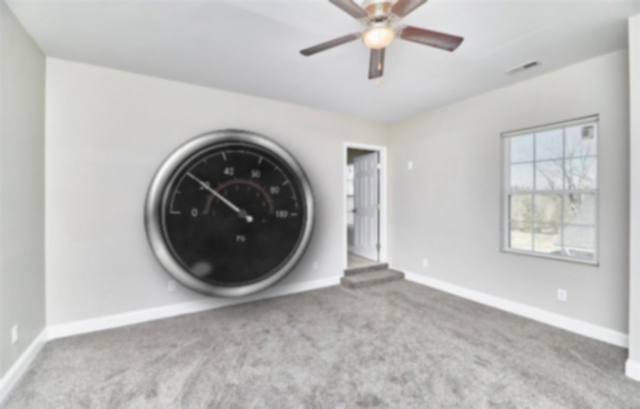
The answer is 20 psi
